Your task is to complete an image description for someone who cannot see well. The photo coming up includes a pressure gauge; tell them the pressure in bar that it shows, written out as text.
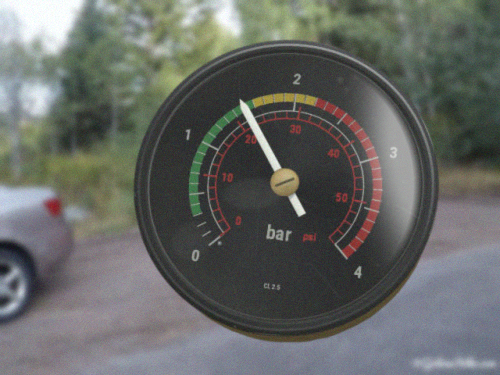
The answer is 1.5 bar
